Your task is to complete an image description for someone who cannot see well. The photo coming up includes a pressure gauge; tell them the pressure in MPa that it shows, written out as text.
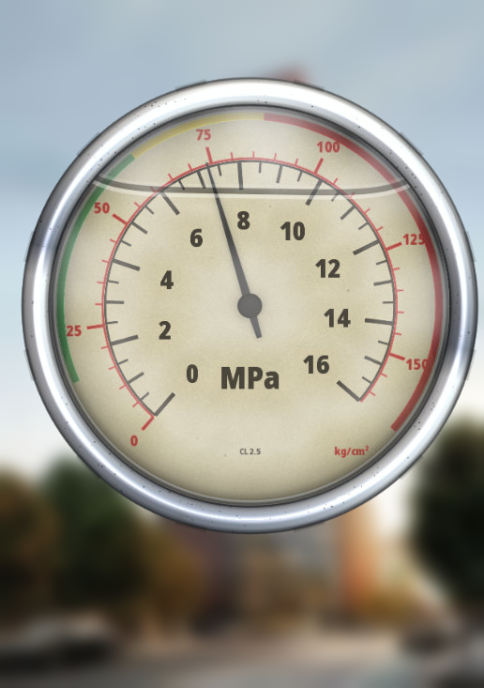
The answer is 7.25 MPa
